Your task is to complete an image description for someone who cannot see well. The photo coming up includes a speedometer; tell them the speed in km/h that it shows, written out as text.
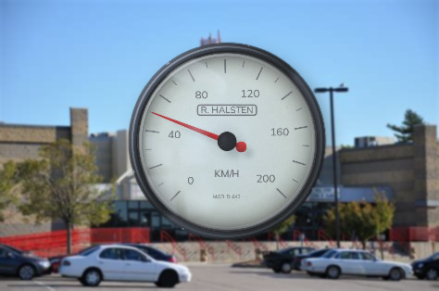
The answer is 50 km/h
